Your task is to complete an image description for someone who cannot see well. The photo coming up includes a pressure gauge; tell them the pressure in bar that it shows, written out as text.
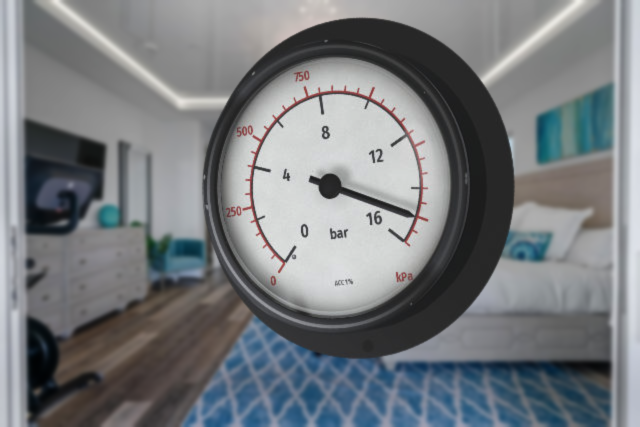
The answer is 15 bar
